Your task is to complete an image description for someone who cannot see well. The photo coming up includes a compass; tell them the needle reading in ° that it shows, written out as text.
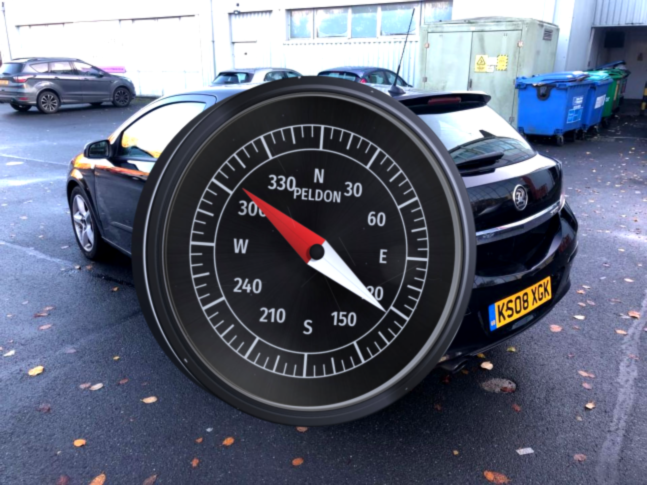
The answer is 305 °
